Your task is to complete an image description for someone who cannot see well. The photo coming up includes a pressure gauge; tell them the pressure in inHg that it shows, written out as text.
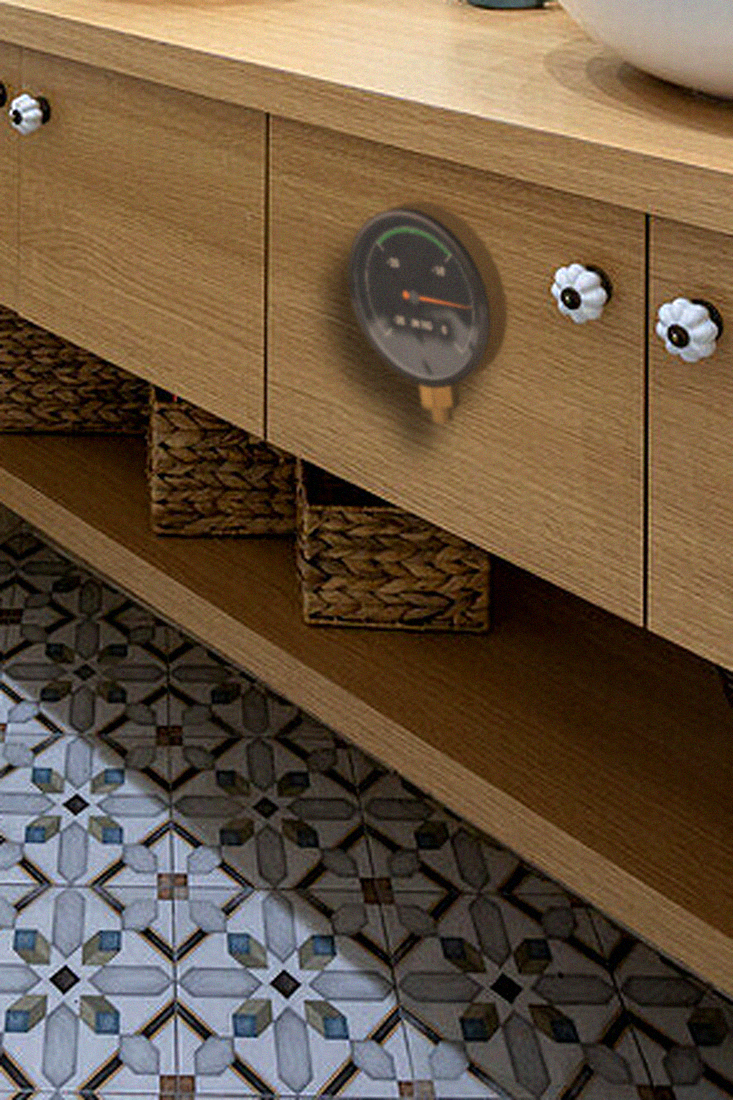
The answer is -5 inHg
